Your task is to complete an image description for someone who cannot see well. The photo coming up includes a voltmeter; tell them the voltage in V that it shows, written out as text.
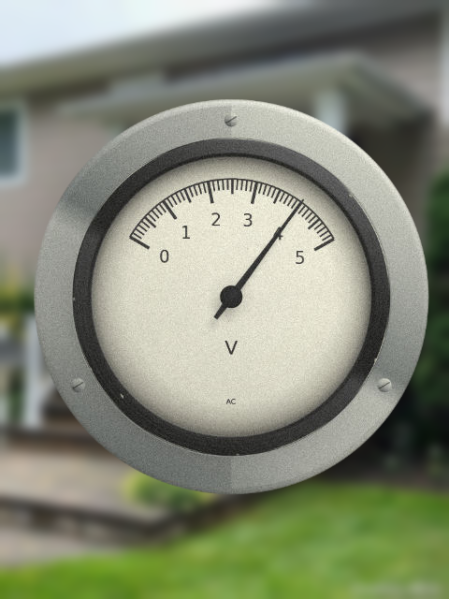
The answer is 4 V
